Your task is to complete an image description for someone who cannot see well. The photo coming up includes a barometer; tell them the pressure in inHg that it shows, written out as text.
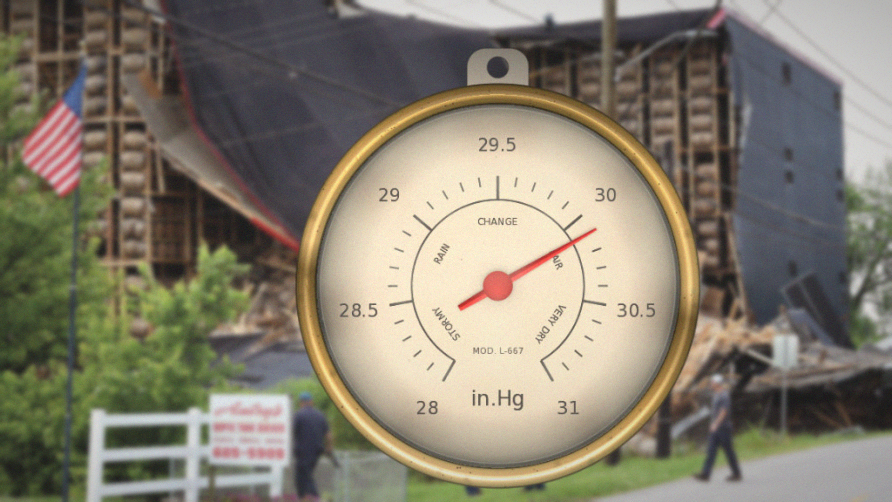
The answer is 30.1 inHg
